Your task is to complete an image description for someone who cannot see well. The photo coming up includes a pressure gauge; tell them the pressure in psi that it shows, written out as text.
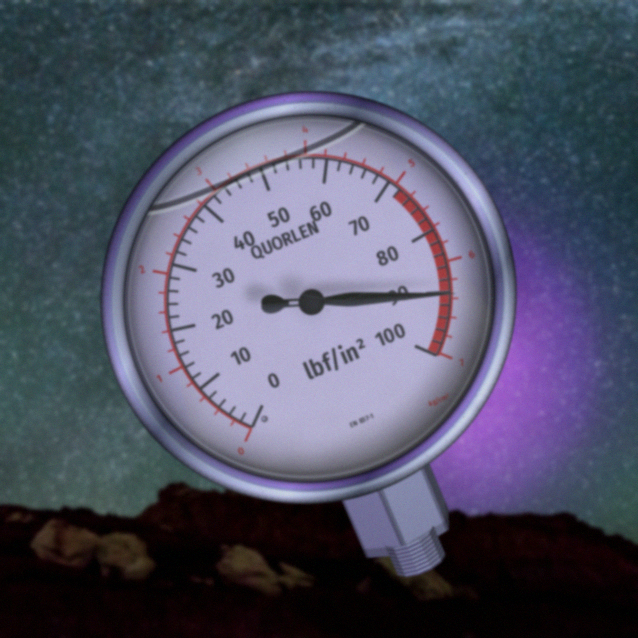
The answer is 90 psi
